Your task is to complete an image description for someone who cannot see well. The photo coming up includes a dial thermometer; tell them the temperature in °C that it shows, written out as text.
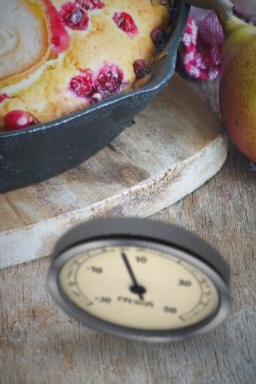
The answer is 5 °C
